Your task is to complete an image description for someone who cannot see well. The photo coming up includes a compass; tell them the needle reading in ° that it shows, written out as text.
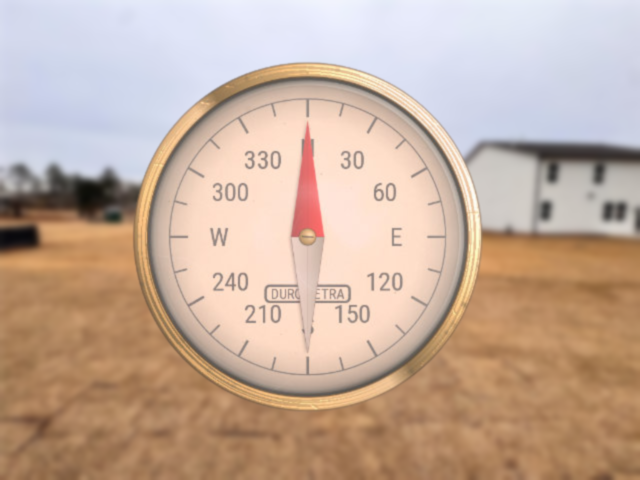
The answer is 0 °
